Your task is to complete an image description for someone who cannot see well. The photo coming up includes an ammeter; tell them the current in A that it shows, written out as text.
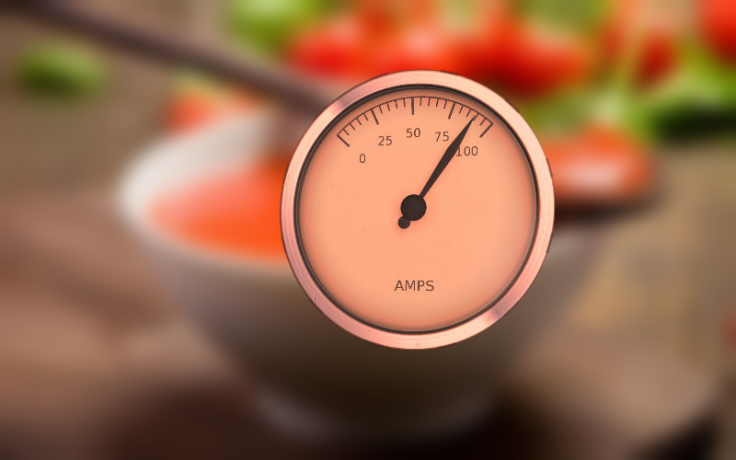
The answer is 90 A
